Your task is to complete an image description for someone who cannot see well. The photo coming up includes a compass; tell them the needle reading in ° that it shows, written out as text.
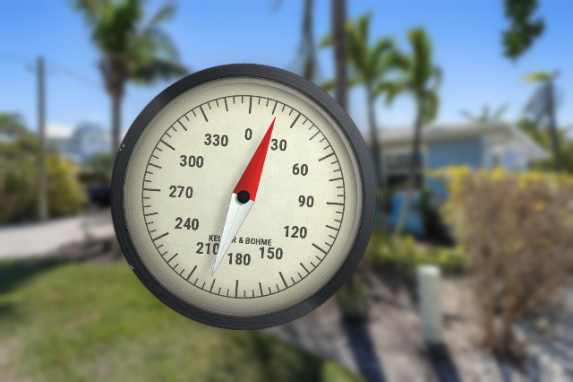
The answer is 17.5 °
